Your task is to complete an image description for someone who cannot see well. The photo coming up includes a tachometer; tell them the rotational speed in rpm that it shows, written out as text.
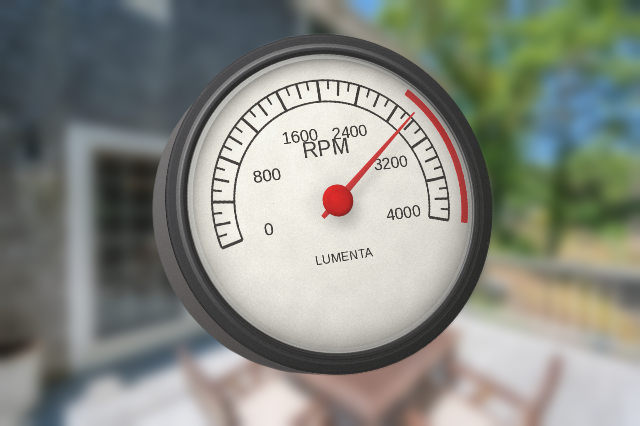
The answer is 2950 rpm
